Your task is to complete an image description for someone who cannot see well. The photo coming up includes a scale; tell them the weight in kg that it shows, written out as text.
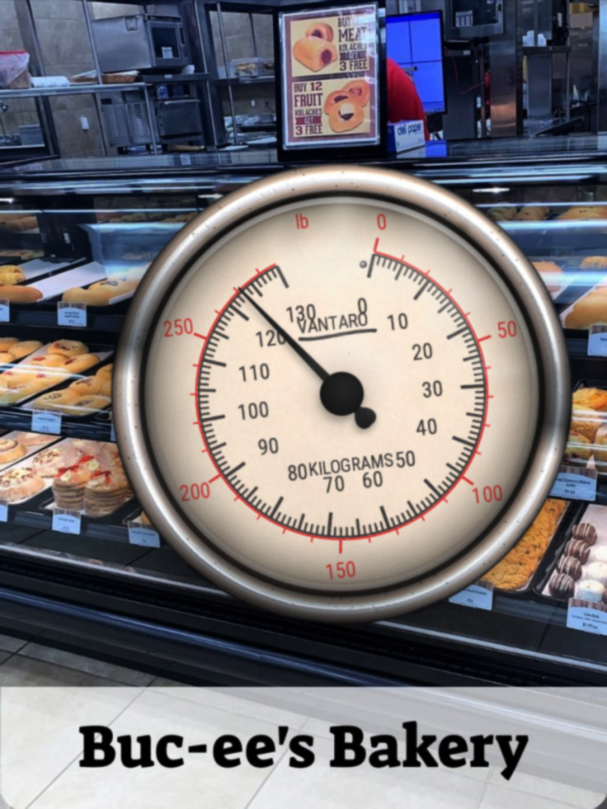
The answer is 123 kg
